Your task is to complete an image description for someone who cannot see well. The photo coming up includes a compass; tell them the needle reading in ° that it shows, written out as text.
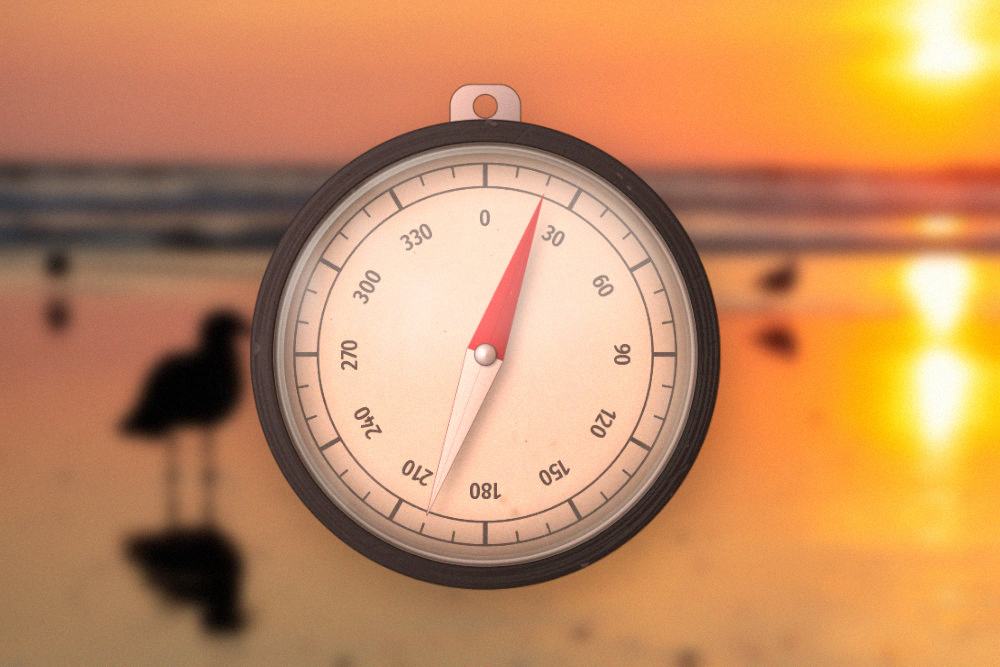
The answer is 20 °
